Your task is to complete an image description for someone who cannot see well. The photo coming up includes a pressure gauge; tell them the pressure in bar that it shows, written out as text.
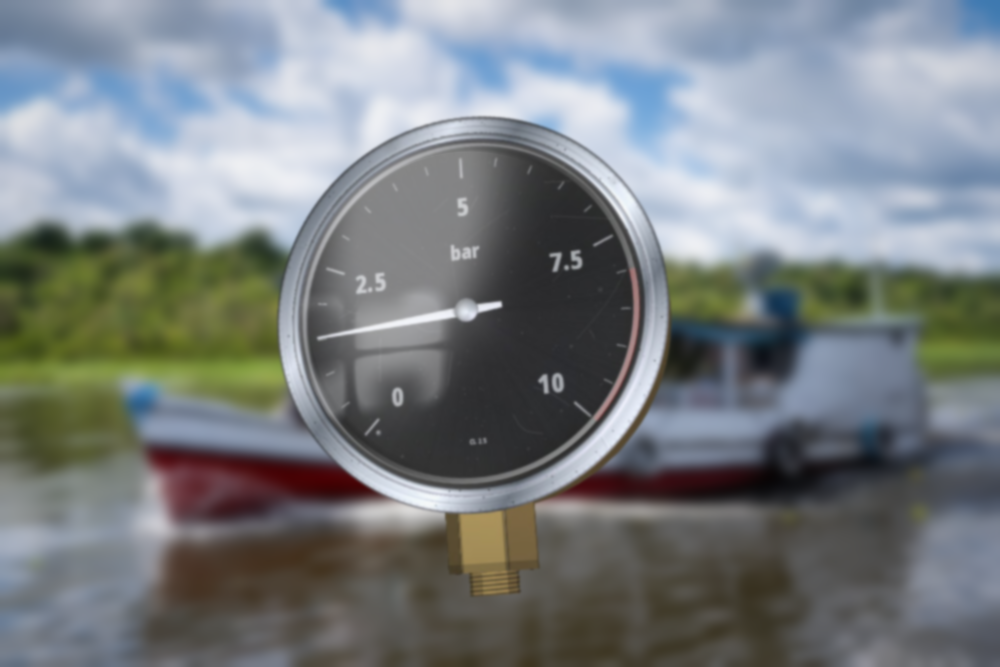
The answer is 1.5 bar
